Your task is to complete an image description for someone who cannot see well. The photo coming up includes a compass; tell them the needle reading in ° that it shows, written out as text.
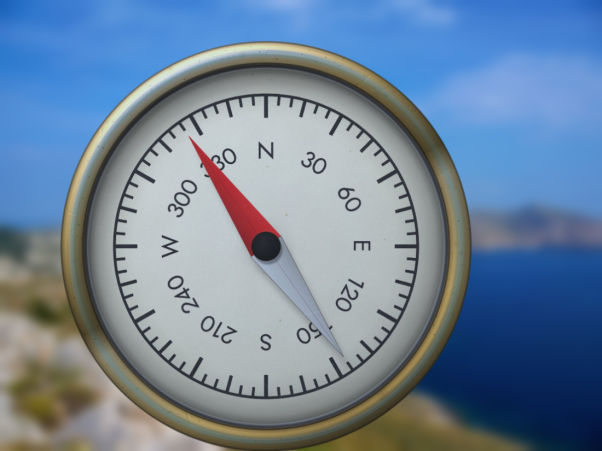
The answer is 325 °
